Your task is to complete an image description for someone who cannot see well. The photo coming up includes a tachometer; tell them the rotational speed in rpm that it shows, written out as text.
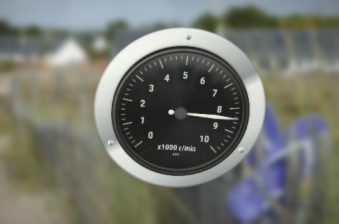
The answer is 8400 rpm
